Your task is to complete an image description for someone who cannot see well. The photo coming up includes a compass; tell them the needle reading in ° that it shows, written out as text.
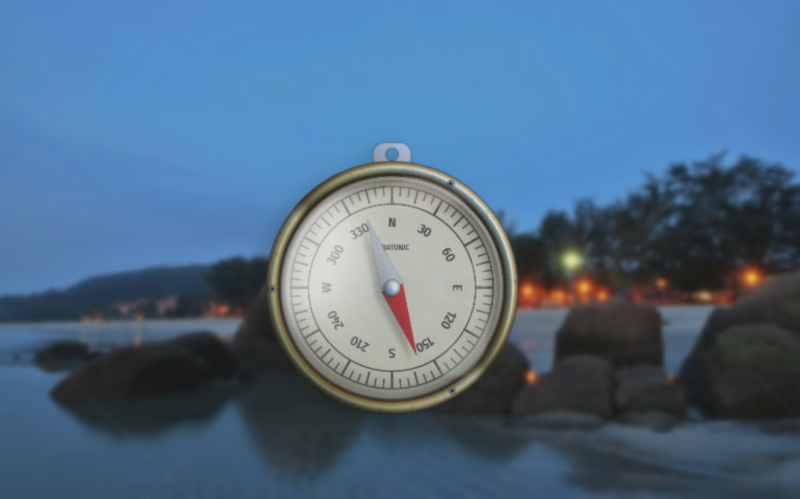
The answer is 160 °
